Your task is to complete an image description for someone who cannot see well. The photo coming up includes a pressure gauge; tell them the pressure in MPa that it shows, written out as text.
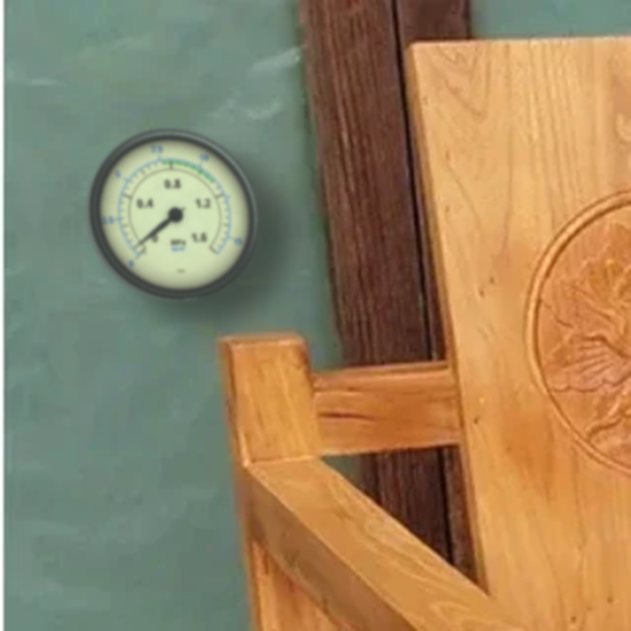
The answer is 0.05 MPa
